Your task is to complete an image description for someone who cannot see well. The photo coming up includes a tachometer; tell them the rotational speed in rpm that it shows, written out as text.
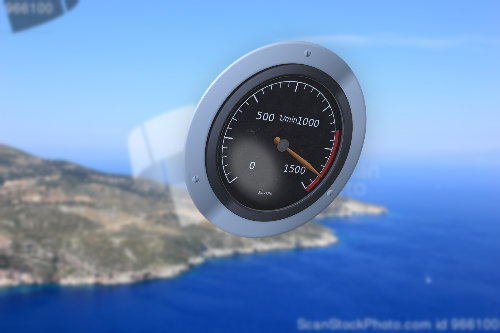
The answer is 1400 rpm
